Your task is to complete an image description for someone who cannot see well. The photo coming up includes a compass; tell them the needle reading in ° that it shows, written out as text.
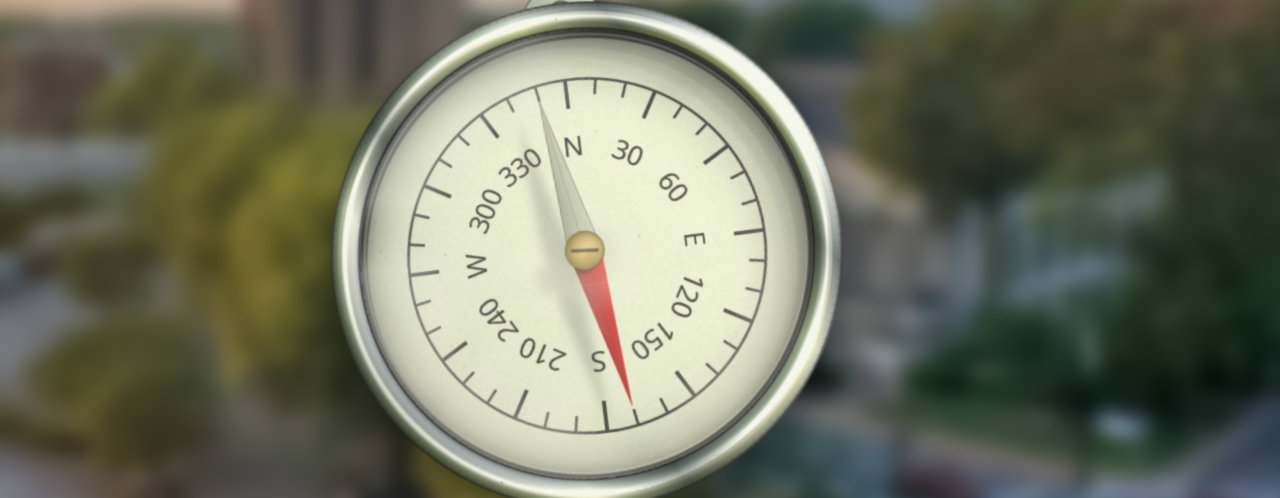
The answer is 170 °
